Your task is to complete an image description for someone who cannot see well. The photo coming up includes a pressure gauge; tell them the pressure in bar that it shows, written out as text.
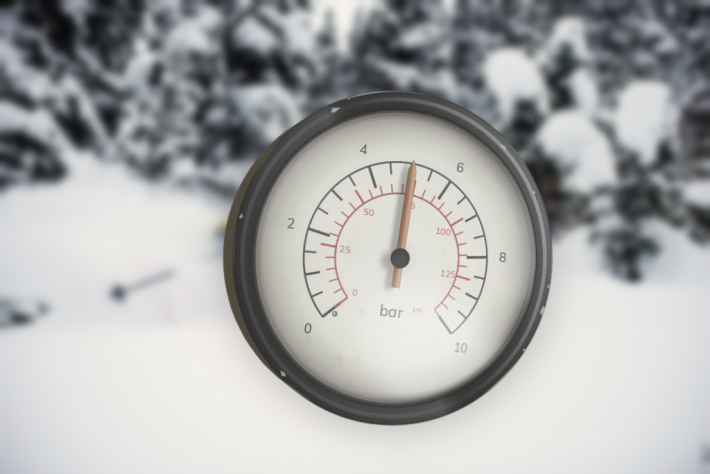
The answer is 5 bar
